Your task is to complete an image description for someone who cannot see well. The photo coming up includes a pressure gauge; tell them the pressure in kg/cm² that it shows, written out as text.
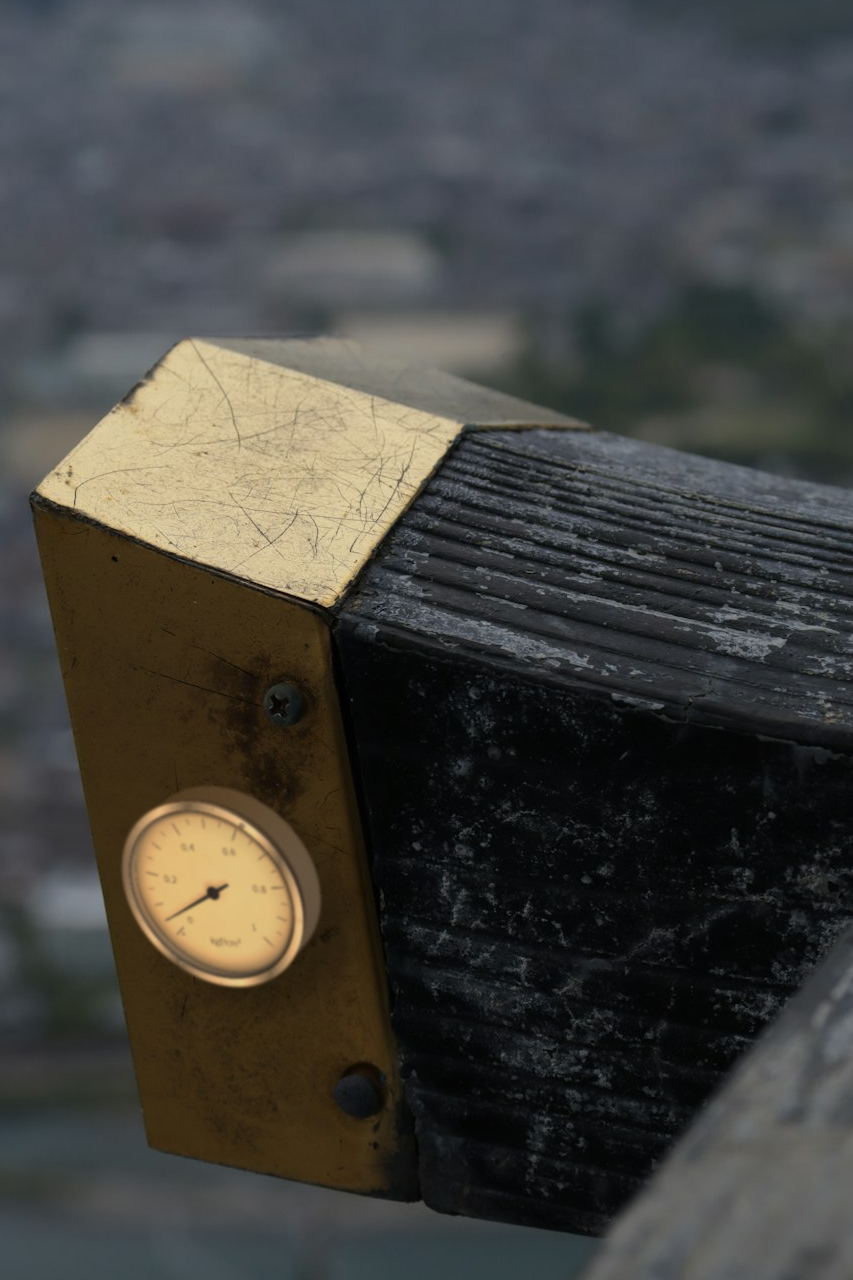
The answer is 0.05 kg/cm²
